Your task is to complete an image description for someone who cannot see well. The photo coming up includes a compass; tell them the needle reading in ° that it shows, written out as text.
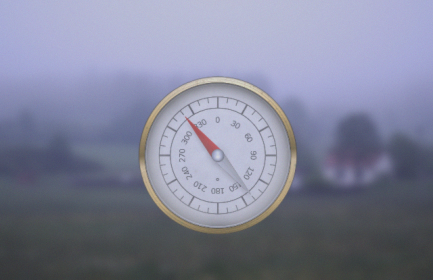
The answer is 320 °
